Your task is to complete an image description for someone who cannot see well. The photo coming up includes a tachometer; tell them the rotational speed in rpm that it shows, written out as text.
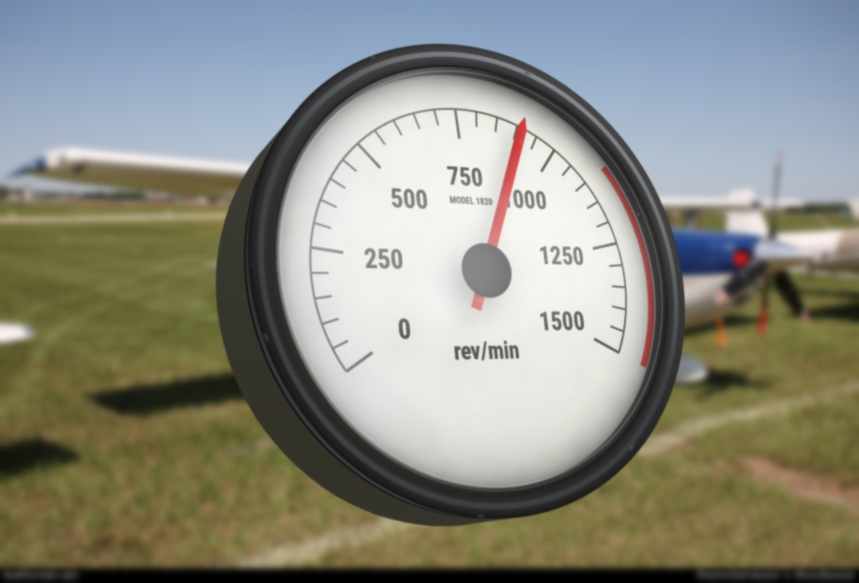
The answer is 900 rpm
